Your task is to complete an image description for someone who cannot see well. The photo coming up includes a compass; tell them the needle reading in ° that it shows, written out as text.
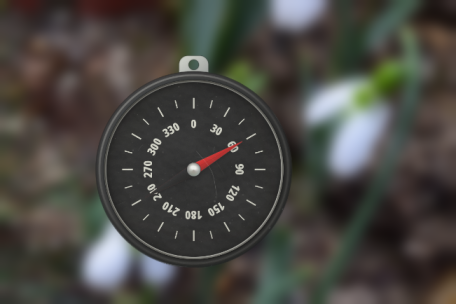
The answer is 60 °
